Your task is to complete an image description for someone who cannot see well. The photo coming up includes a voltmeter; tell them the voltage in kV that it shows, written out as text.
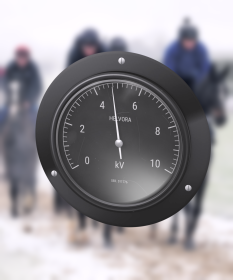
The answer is 4.8 kV
